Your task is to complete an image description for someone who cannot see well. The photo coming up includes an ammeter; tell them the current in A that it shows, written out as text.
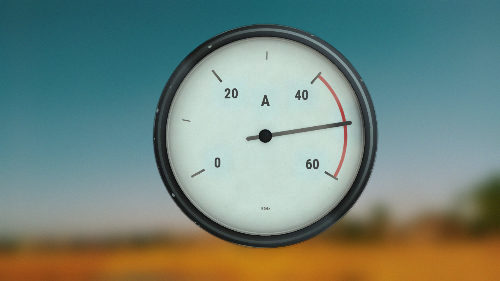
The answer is 50 A
